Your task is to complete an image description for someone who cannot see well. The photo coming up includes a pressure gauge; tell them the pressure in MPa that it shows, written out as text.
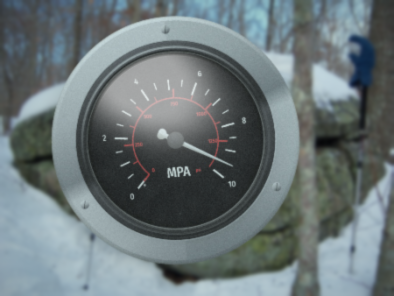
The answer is 9.5 MPa
